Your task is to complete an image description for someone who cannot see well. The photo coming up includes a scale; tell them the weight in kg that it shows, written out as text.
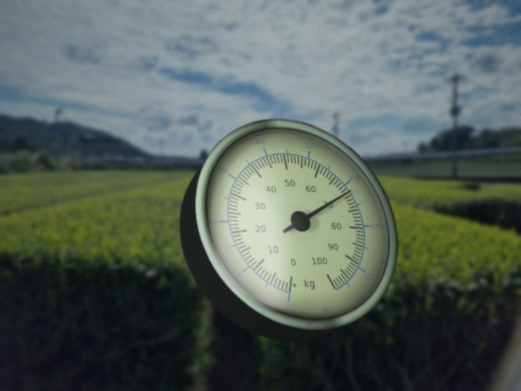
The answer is 70 kg
